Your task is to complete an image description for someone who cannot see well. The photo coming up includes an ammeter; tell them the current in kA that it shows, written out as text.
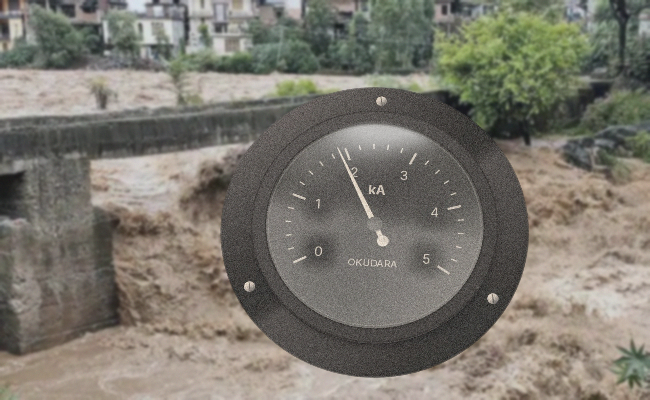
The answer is 1.9 kA
